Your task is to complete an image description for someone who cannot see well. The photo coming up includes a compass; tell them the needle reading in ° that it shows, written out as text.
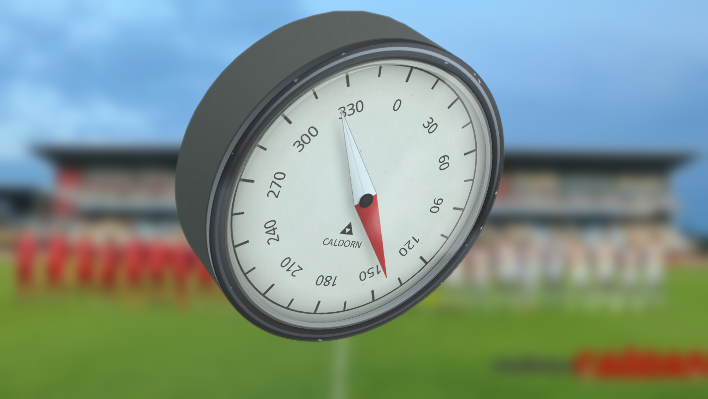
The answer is 142.5 °
